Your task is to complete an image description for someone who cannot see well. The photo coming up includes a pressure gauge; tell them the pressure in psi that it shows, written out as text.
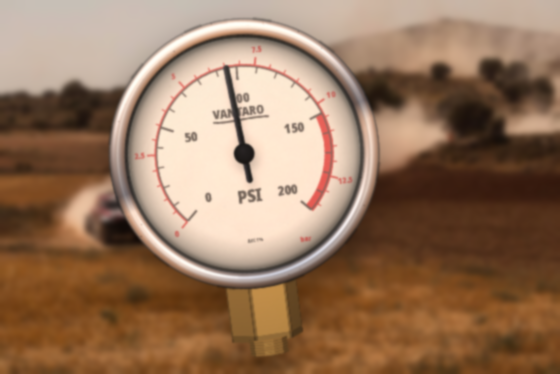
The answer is 95 psi
